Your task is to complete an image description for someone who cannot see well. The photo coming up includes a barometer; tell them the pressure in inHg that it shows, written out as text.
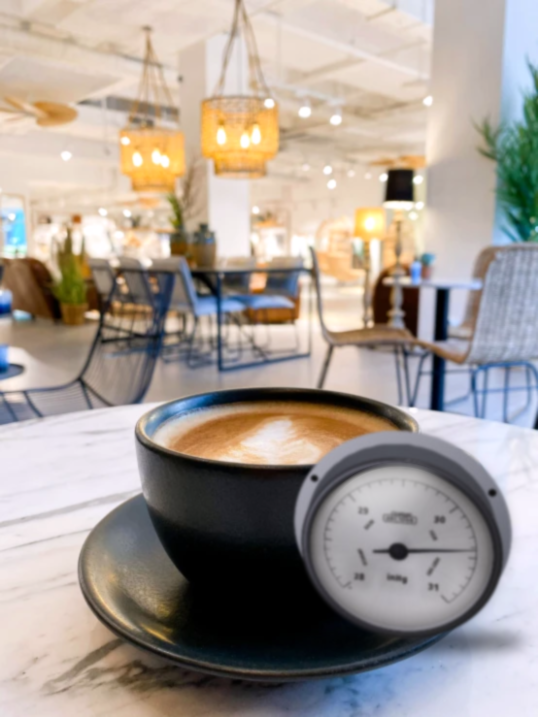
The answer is 30.4 inHg
